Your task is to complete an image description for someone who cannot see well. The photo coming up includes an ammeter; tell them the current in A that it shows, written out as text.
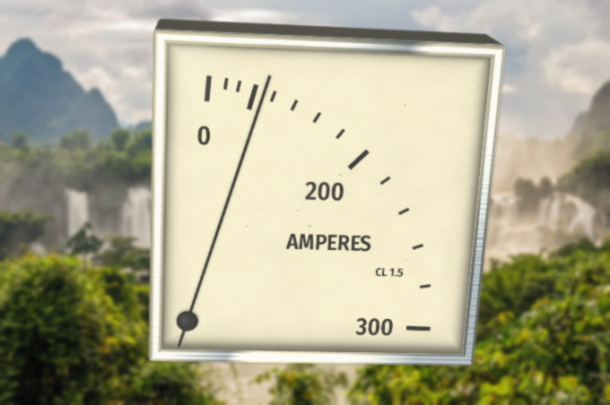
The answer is 110 A
